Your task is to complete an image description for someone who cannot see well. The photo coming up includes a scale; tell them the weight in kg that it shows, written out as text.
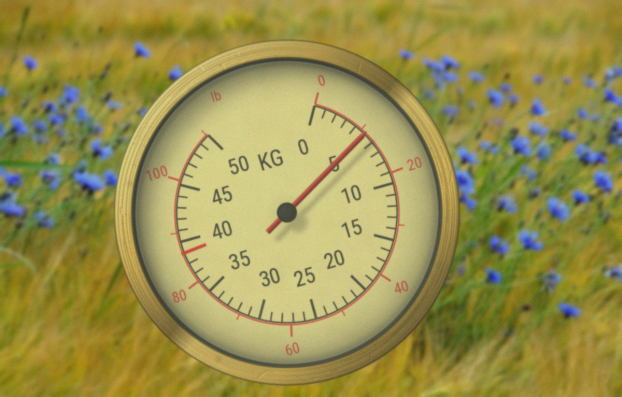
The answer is 5 kg
